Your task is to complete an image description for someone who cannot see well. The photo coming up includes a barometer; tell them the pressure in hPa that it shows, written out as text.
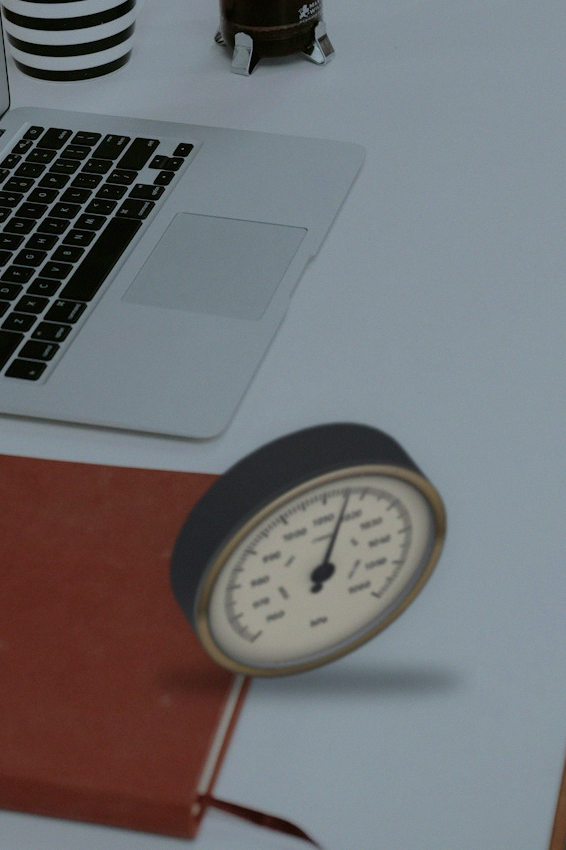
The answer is 1015 hPa
